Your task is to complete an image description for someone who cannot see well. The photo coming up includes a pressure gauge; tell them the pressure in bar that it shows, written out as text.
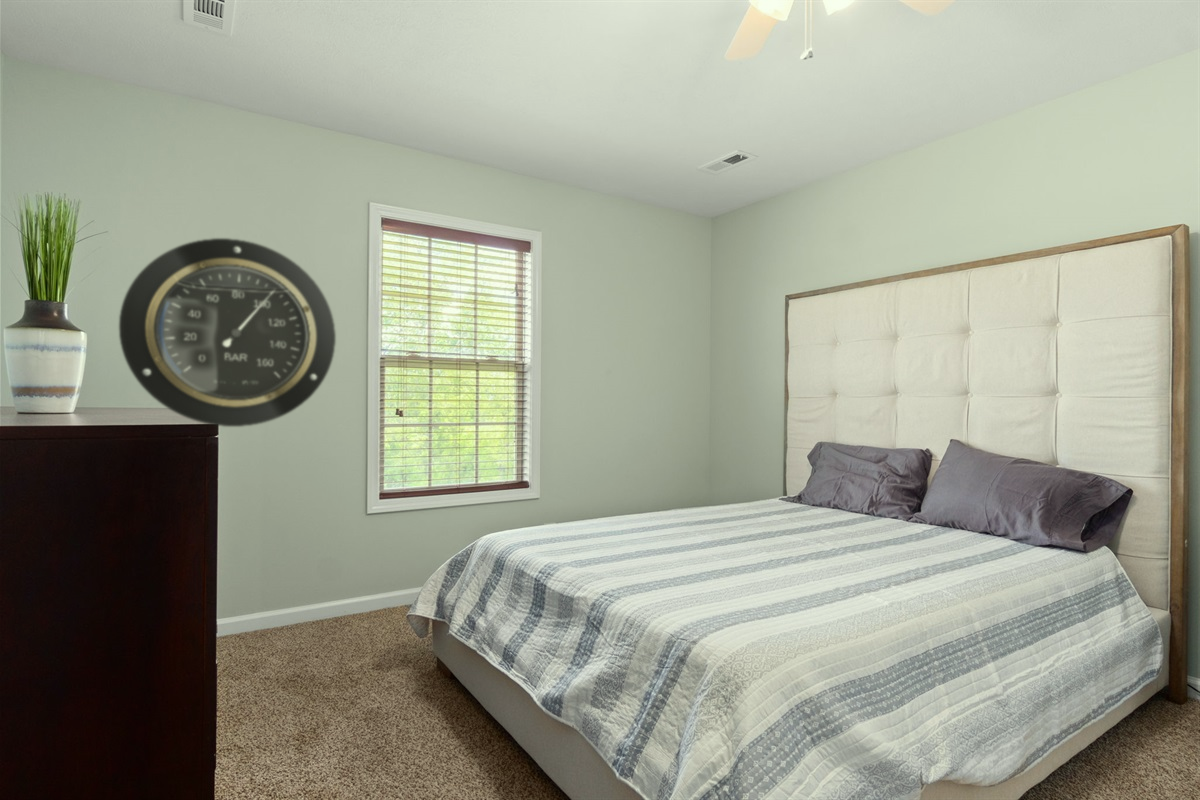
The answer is 100 bar
